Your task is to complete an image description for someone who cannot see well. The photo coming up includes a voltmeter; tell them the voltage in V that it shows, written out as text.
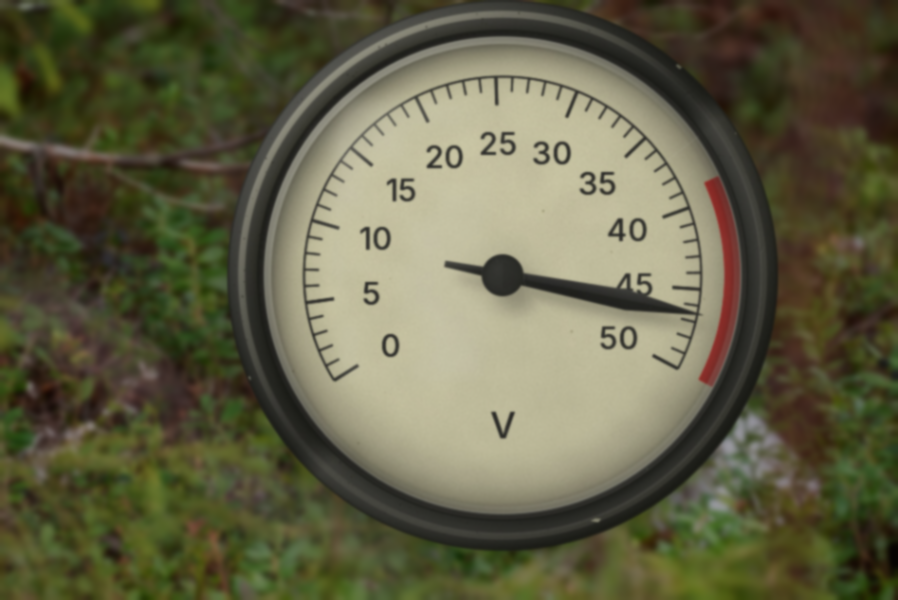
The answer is 46.5 V
